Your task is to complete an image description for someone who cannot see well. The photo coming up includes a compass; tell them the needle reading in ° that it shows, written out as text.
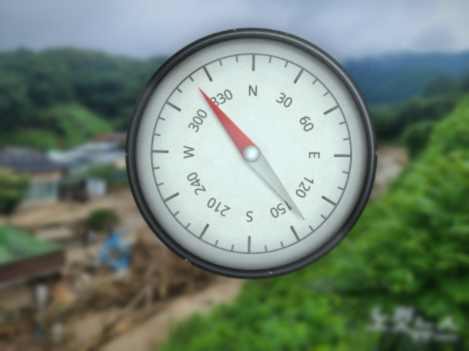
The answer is 320 °
